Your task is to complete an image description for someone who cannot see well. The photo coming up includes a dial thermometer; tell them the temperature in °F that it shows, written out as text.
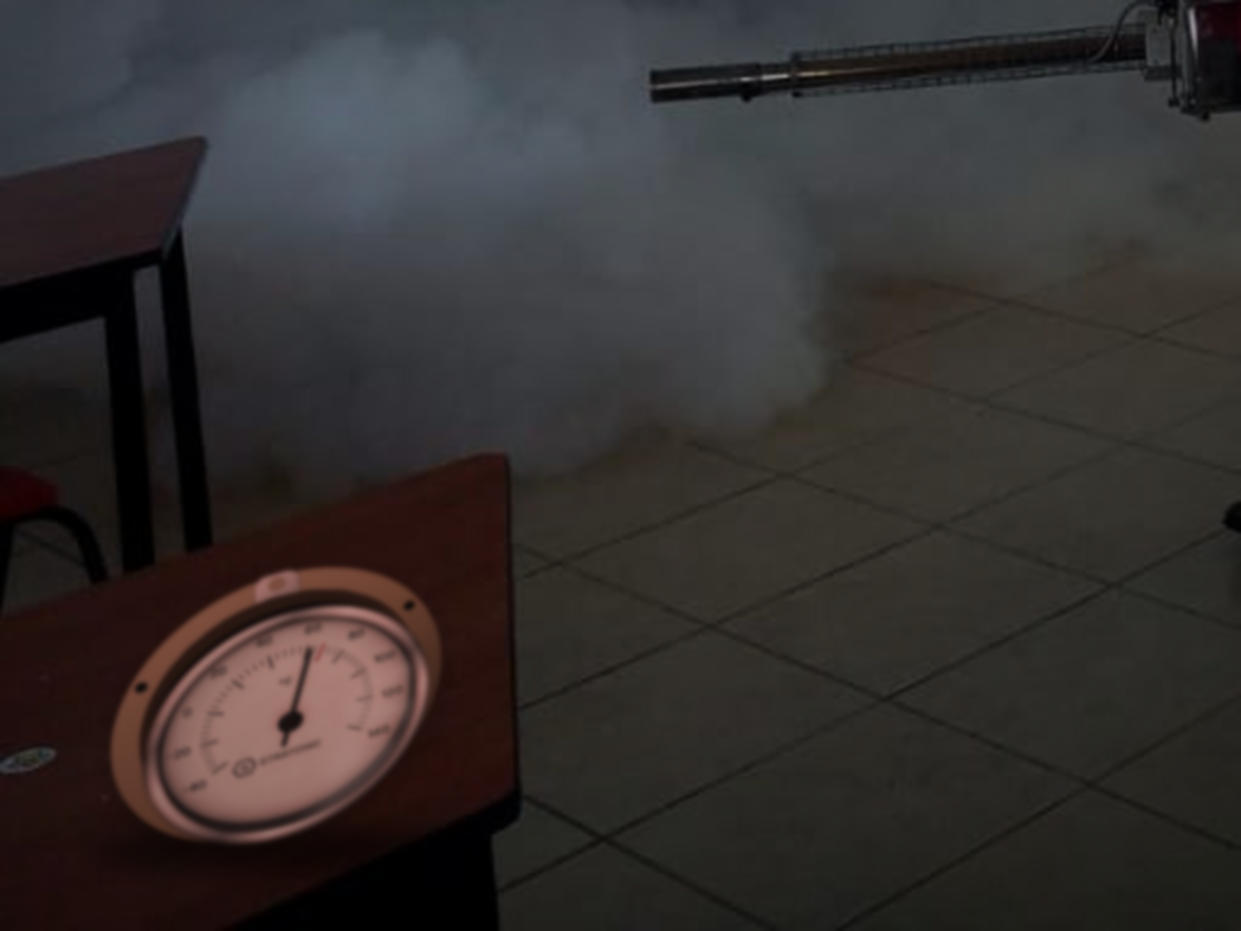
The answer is 60 °F
